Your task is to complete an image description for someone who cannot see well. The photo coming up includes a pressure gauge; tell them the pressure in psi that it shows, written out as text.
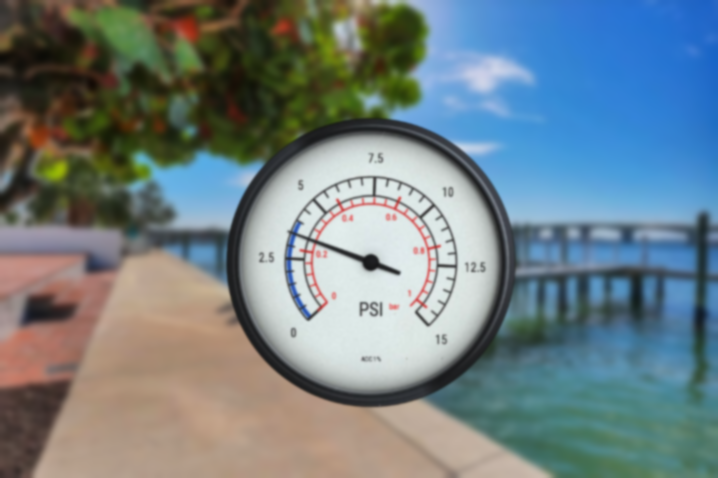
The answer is 3.5 psi
